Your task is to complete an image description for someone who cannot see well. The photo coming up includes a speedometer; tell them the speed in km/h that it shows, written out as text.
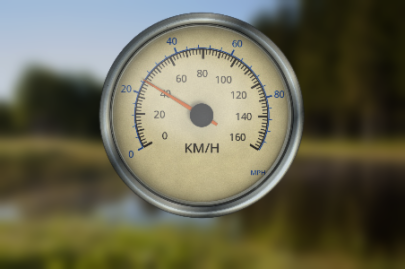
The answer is 40 km/h
